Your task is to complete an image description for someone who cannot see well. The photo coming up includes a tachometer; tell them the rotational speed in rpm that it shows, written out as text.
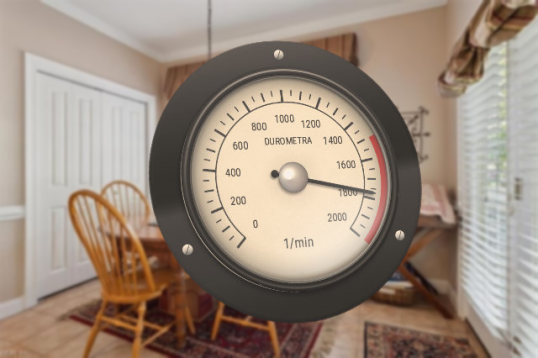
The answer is 1775 rpm
